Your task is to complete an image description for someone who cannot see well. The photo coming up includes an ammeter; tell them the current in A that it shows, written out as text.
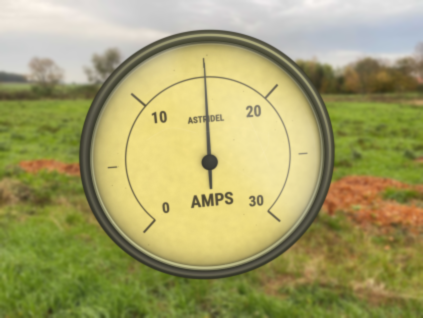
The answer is 15 A
